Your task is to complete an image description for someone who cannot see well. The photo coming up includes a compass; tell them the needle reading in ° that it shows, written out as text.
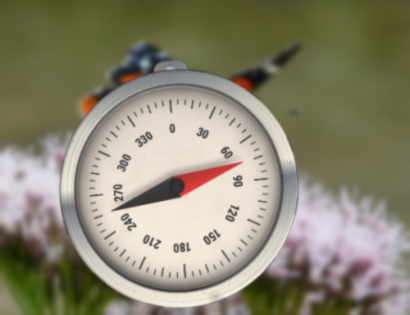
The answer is 75 °
